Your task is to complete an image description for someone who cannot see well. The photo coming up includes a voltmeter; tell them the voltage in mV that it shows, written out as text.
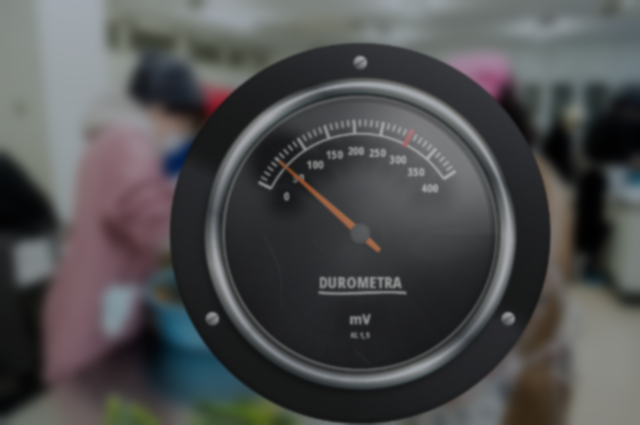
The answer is 50 mV
